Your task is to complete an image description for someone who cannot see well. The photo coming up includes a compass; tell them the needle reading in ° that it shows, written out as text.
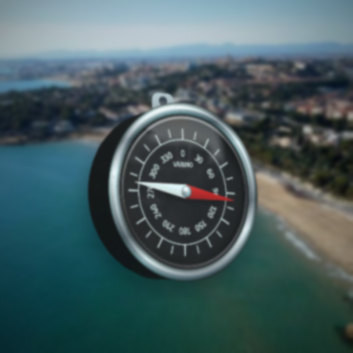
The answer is 97.5 °
